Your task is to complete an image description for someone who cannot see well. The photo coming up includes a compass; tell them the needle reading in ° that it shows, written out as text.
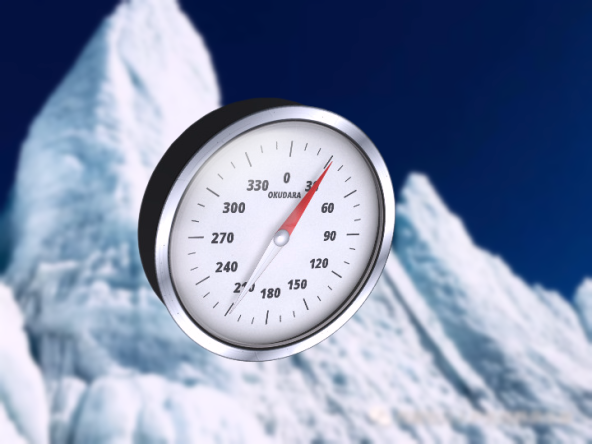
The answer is 30 °
